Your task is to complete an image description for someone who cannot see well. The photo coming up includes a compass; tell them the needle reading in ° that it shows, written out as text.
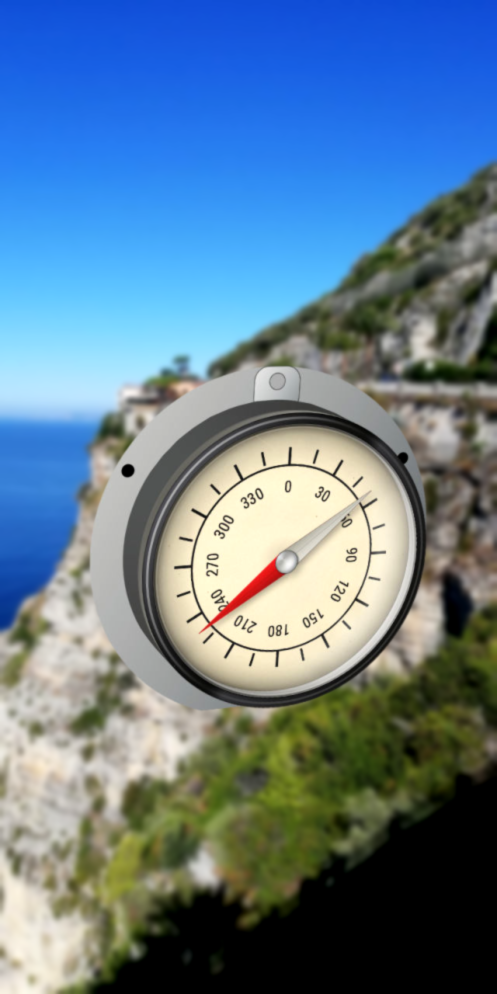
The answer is 232.5 °
